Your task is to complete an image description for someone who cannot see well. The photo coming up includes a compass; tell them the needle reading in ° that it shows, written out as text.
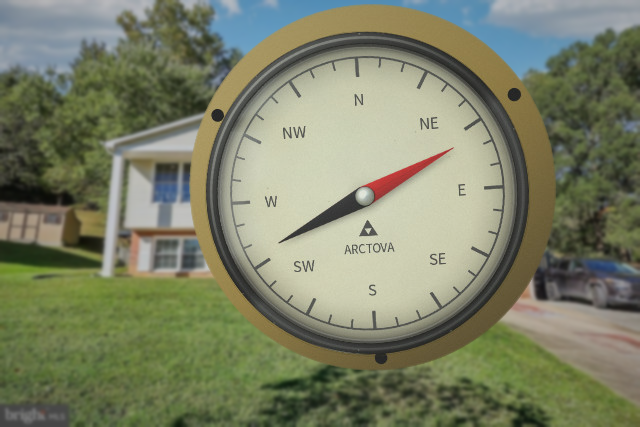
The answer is 65 °
